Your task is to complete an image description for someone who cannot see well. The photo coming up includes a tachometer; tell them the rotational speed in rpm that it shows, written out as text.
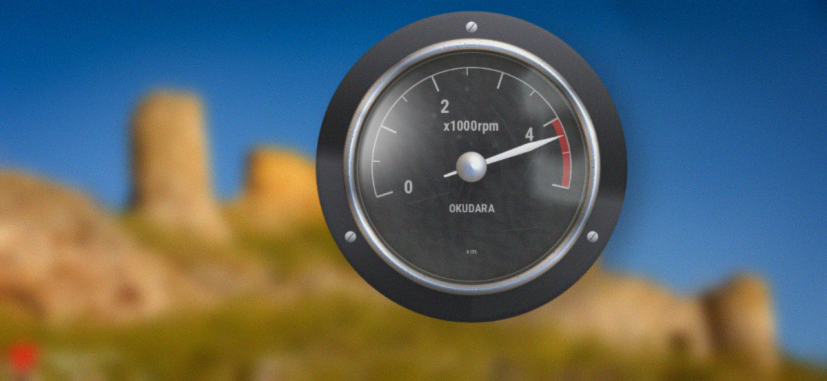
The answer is 4250 rpm
